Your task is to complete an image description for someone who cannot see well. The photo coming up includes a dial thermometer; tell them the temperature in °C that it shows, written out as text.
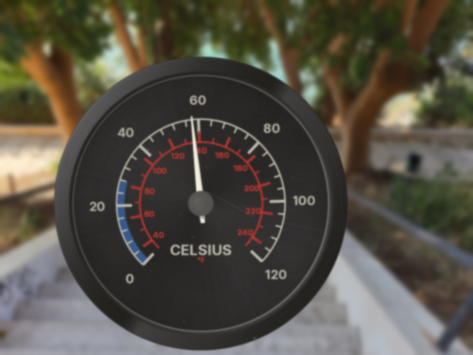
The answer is 58 °C
